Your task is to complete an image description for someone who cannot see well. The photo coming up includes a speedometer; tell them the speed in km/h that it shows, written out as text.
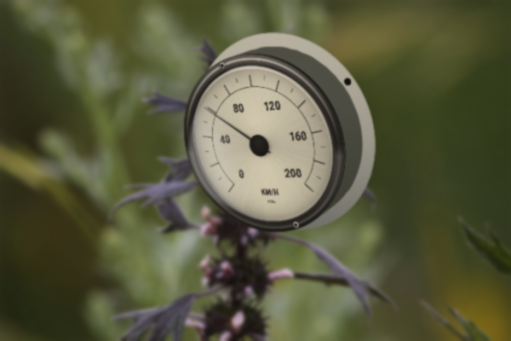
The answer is 60 km/h
